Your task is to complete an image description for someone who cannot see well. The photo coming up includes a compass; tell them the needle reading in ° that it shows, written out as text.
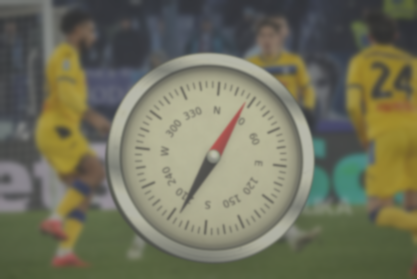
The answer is 25 °
